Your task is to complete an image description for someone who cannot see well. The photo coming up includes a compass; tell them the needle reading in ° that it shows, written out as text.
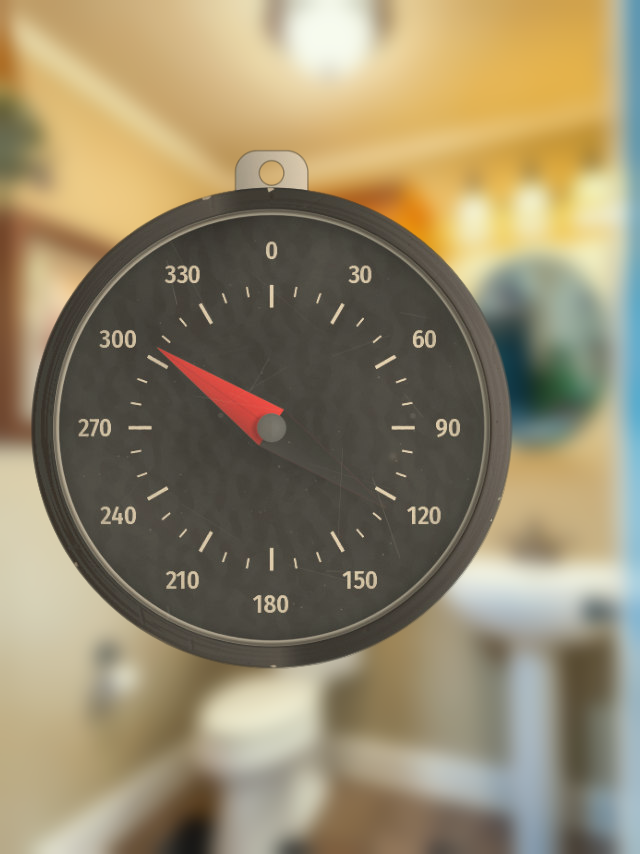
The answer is 305 °
